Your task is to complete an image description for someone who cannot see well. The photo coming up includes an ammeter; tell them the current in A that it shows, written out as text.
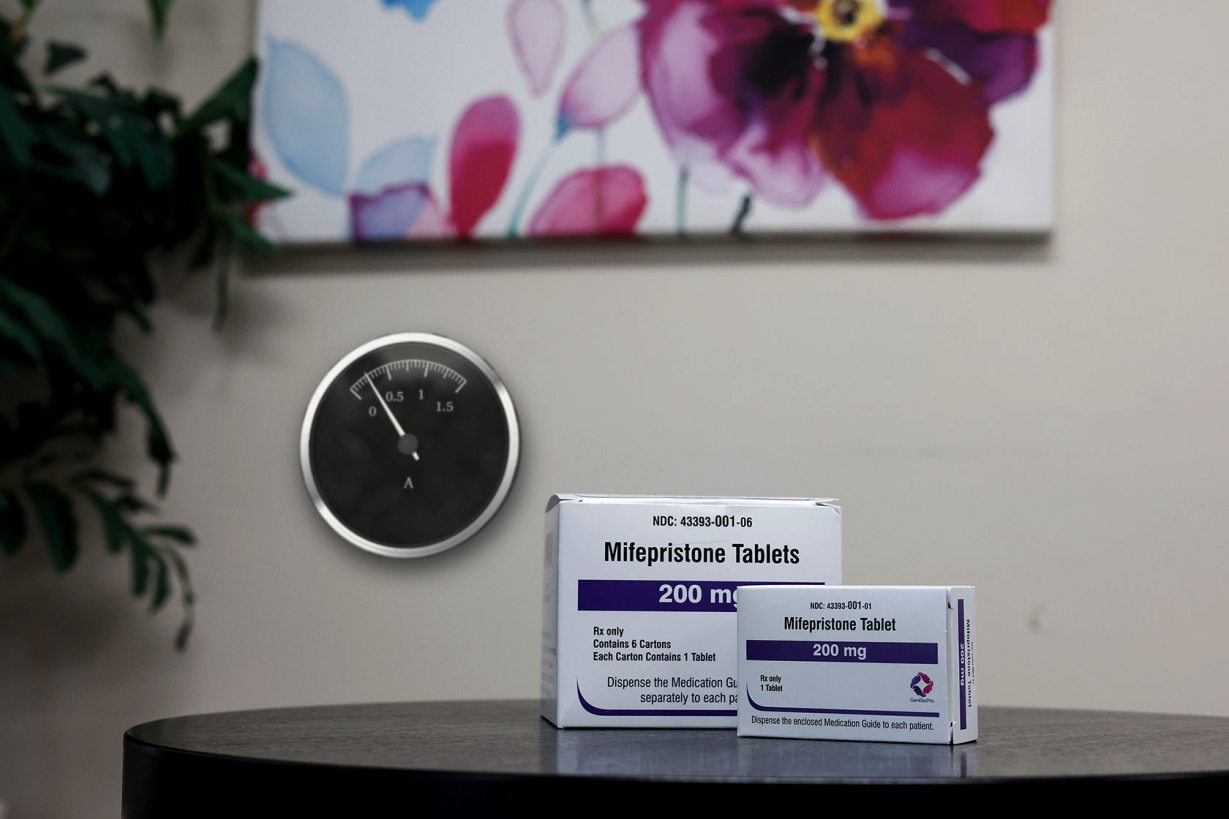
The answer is 0.25 A
